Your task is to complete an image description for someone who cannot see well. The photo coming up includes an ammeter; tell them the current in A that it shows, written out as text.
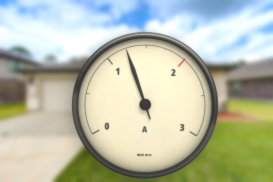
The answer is 1.25 A
